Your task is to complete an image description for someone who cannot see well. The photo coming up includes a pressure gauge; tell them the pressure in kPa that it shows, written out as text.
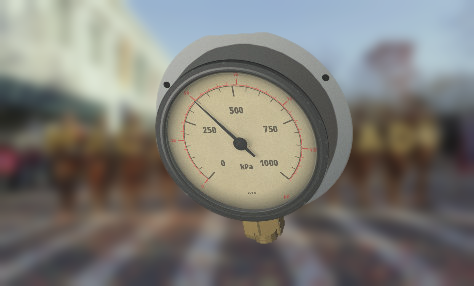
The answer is 350 kPa
